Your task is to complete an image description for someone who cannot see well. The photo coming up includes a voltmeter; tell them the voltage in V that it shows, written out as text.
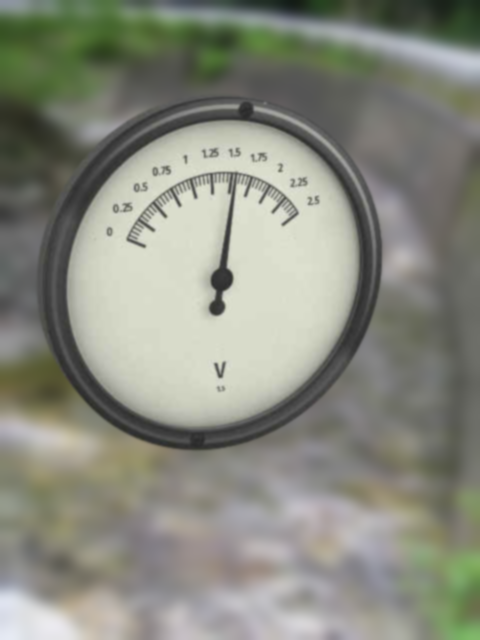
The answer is 1.5 V
